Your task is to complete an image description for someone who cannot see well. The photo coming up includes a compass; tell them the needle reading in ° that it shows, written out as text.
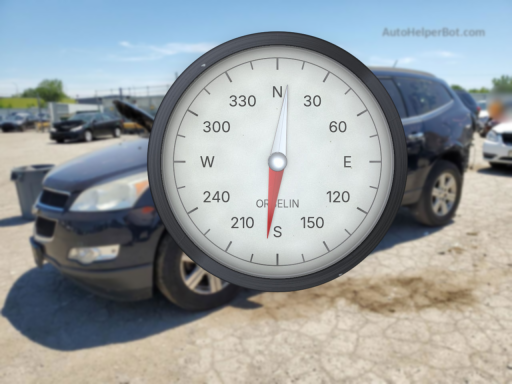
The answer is 187.5 °
